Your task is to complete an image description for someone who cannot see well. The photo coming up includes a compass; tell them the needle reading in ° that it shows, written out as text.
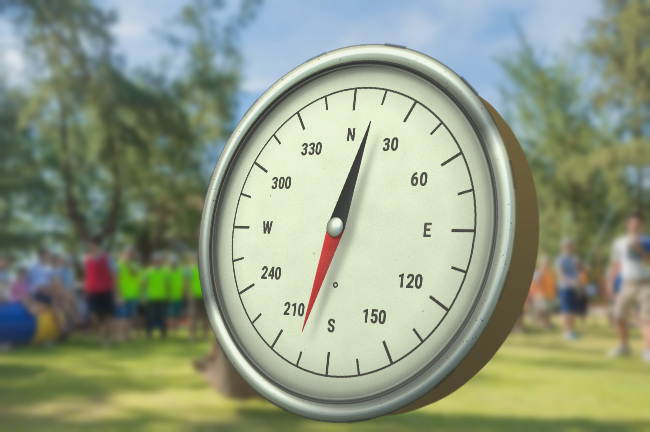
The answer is 195 °
